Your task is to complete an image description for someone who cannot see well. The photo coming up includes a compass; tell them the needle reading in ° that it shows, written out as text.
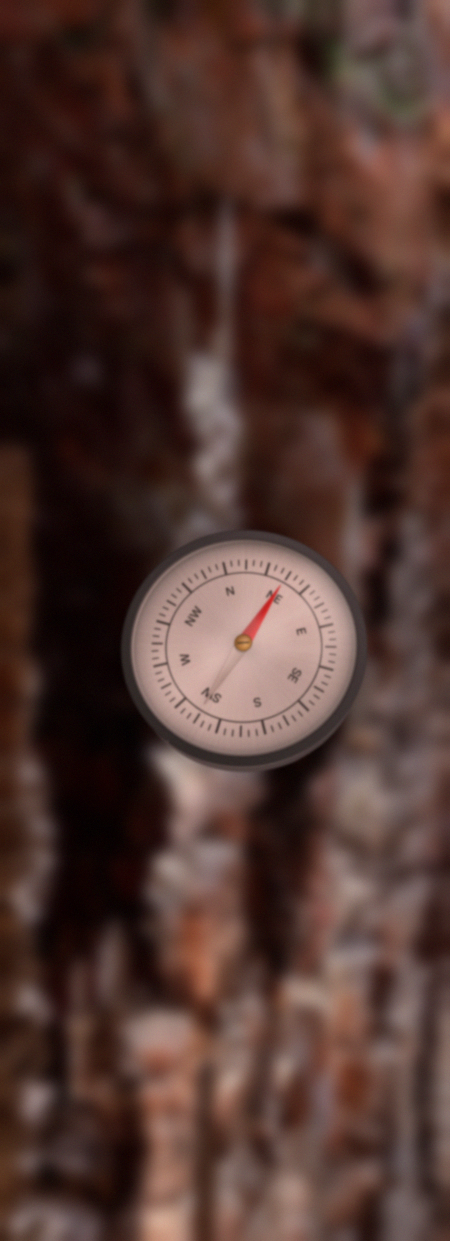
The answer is 45 °
